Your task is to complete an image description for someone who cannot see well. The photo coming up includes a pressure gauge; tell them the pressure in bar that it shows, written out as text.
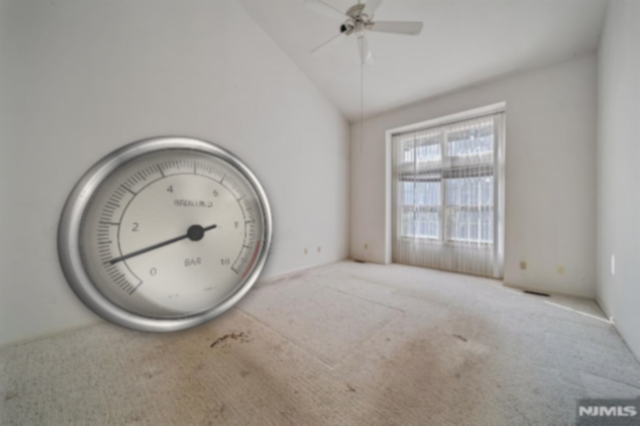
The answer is 1 bar
